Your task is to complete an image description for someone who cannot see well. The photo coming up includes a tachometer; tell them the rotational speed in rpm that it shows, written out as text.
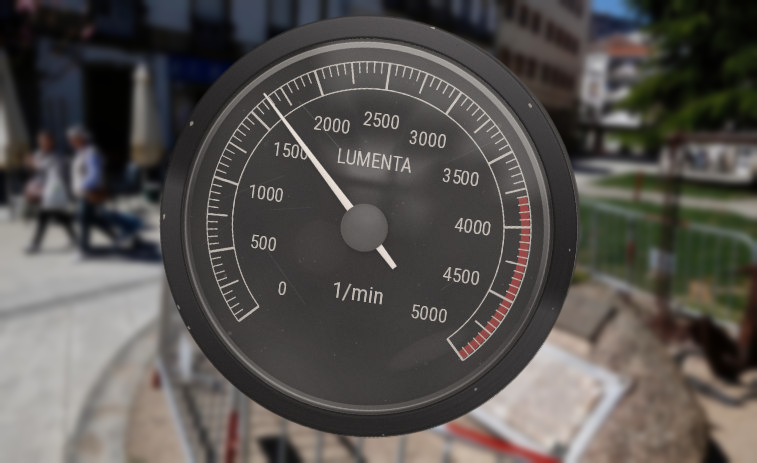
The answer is 1650 rpm
